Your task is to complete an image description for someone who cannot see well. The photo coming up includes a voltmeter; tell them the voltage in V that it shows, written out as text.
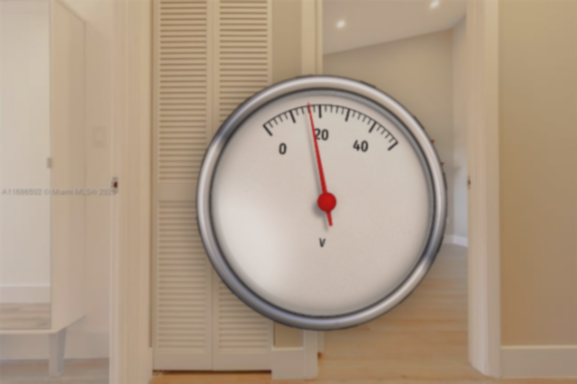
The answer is 16 V
